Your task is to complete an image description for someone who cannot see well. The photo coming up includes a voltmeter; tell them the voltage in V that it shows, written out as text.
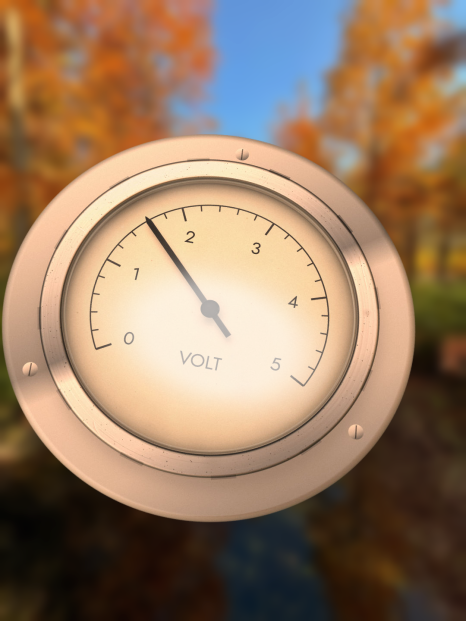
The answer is 1.6 V
